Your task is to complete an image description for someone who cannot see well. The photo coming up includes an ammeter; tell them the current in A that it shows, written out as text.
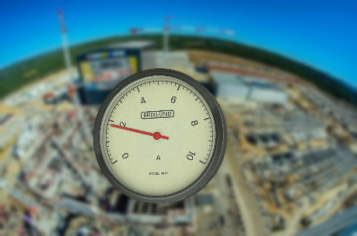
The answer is 1.8 A
